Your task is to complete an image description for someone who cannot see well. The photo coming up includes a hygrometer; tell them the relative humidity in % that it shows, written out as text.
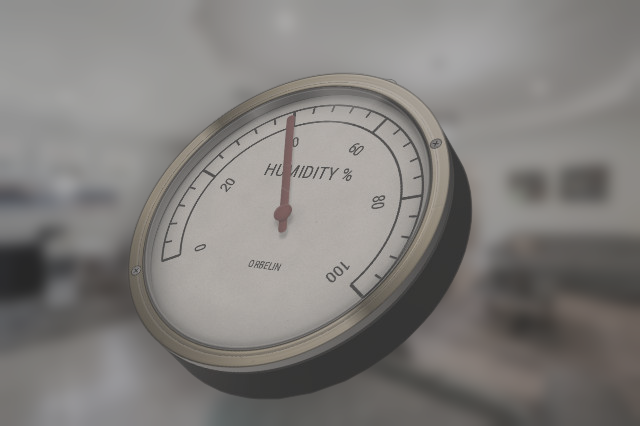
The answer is 40 %
